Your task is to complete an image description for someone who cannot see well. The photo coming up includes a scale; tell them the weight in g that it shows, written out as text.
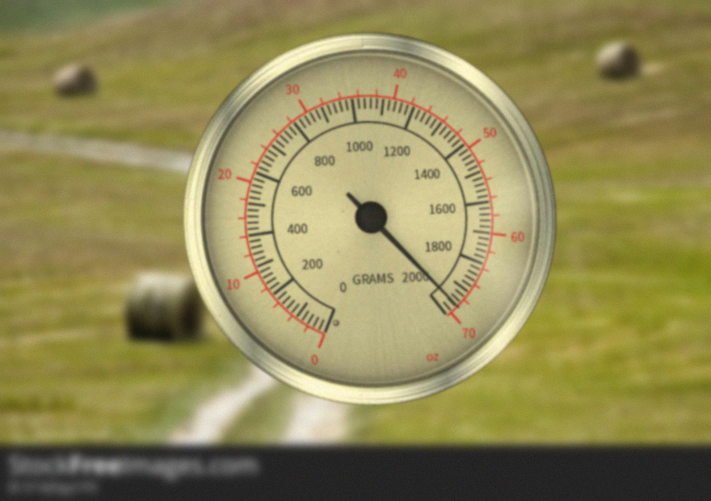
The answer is 1960 g
